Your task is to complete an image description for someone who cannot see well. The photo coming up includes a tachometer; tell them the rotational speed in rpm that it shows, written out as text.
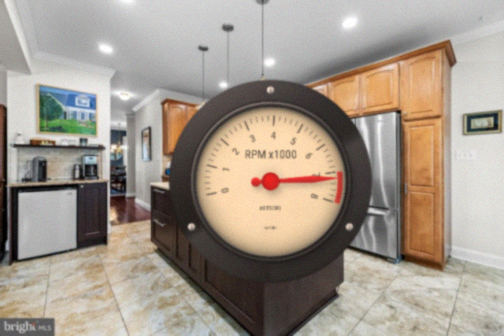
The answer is 7200 rpm
